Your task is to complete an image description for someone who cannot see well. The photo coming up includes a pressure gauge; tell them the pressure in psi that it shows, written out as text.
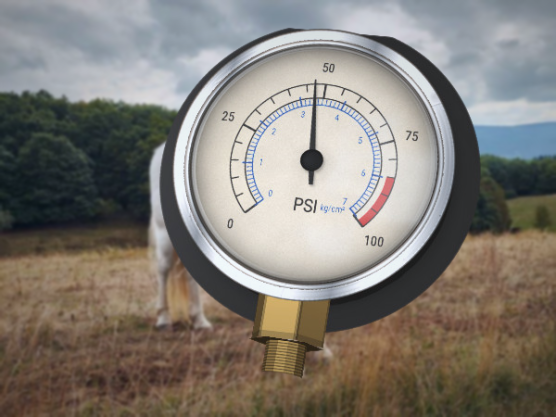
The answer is 47.5 psi
